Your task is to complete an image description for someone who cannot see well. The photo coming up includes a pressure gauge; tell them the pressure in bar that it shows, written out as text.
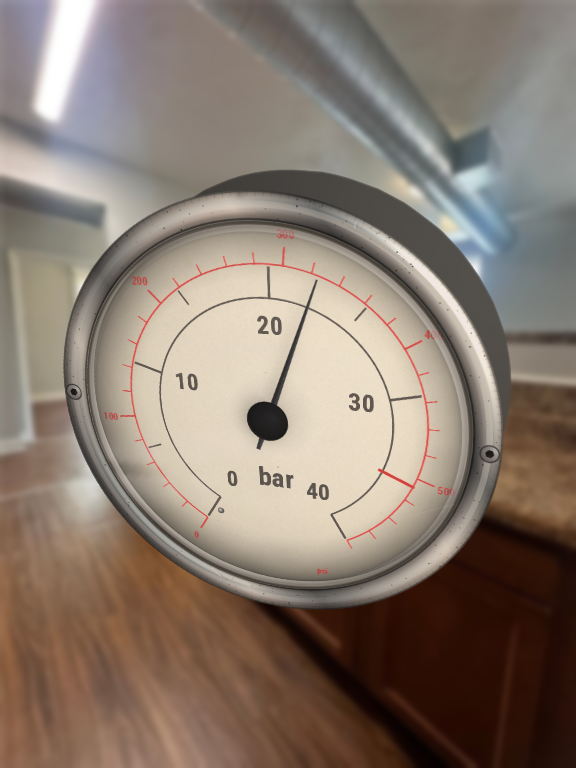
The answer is 22.5 bar
